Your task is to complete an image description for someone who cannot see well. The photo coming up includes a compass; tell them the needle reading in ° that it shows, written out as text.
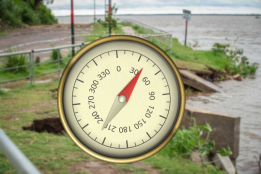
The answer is 40 °
